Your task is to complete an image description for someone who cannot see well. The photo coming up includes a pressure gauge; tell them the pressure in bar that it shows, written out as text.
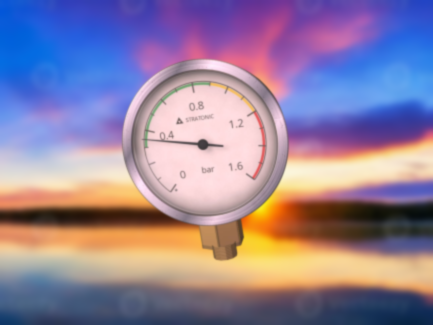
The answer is 0.35 bar
